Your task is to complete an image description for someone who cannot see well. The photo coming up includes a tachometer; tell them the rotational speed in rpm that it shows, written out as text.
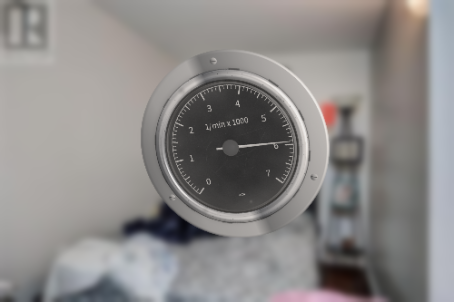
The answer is 5900 rpm
